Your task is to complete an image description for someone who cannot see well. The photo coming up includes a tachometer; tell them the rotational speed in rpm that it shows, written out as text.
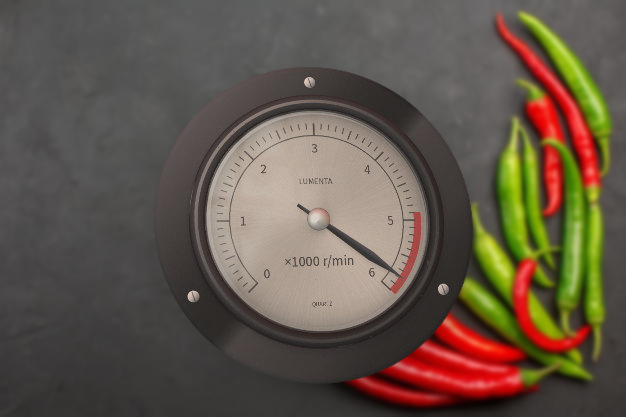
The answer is 5800 rpm
